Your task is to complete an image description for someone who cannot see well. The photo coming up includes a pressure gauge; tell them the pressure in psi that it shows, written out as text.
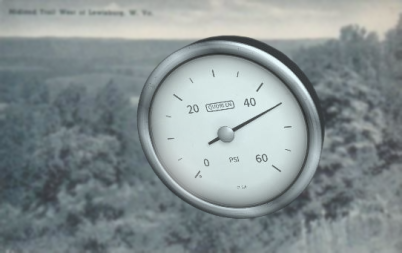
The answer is 45 psi
